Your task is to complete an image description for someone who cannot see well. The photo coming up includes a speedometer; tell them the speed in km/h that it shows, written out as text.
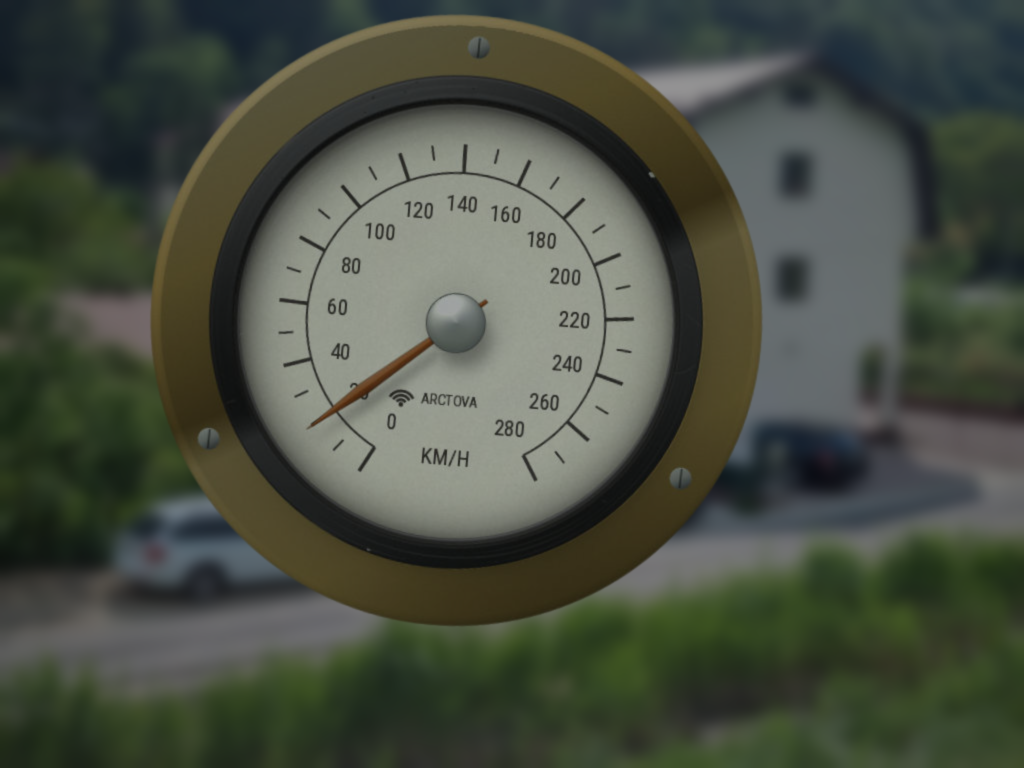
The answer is 20 km/h
